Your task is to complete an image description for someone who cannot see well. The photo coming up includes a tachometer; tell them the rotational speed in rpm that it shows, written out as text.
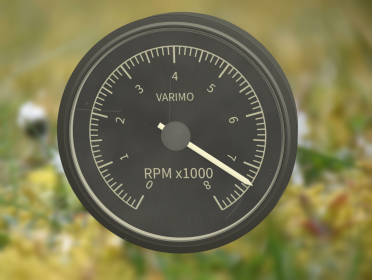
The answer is 7300 rpm
